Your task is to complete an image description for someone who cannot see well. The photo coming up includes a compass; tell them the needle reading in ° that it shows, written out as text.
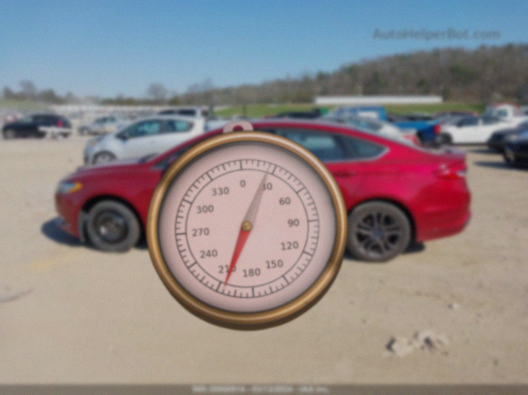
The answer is 205 °
